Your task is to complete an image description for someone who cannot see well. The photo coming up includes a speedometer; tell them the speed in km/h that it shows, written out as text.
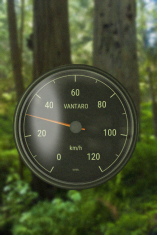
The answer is 30 km/h
